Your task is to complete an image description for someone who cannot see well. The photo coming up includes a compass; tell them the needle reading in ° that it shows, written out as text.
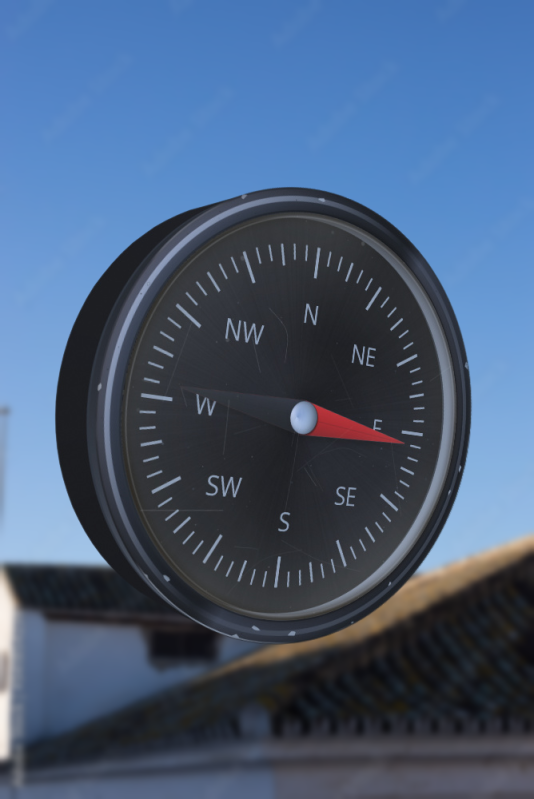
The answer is 95 °
